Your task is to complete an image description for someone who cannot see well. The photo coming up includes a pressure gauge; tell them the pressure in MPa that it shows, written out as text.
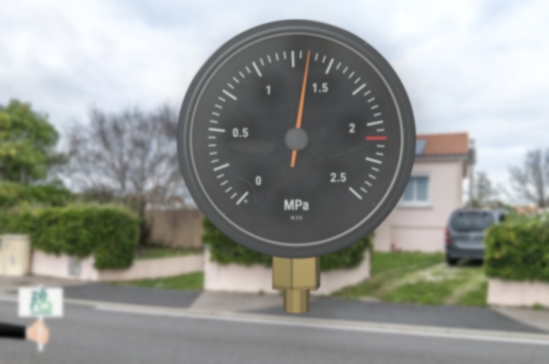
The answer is 1.35 MPa
